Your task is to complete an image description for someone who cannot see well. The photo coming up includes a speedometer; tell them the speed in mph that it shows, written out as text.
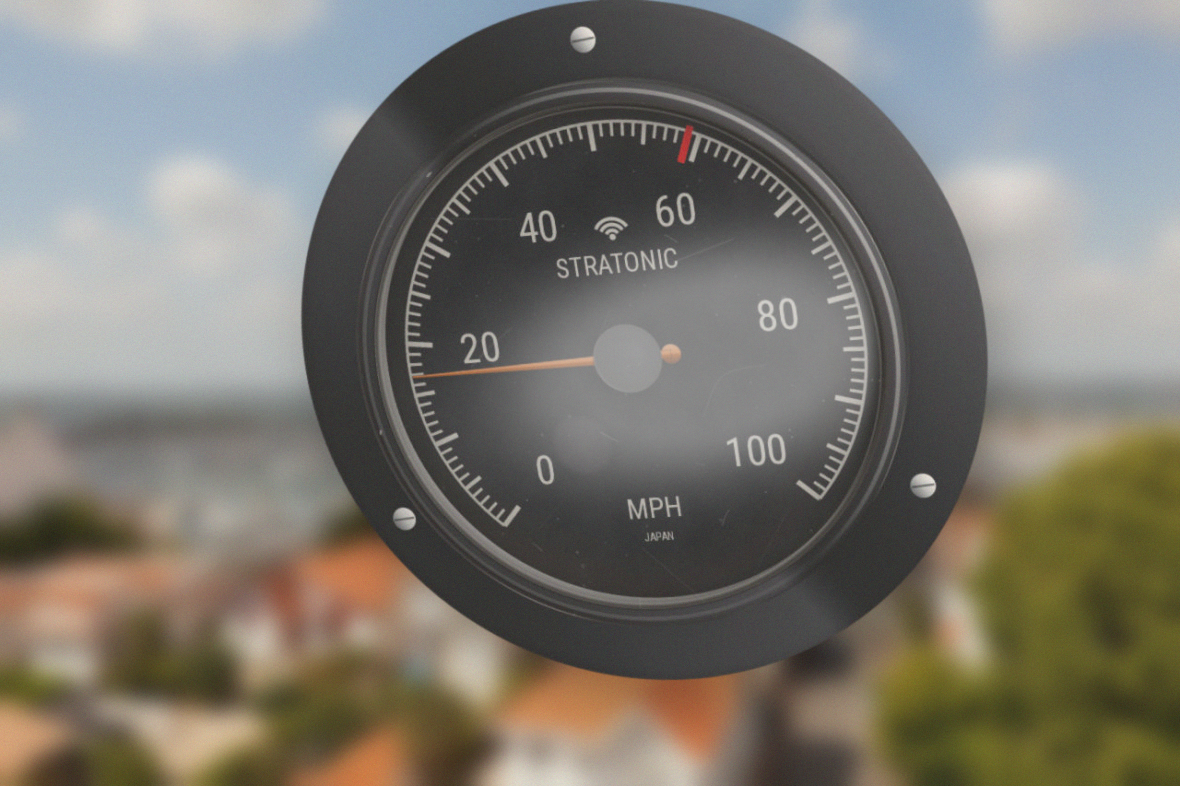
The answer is 17 mph
